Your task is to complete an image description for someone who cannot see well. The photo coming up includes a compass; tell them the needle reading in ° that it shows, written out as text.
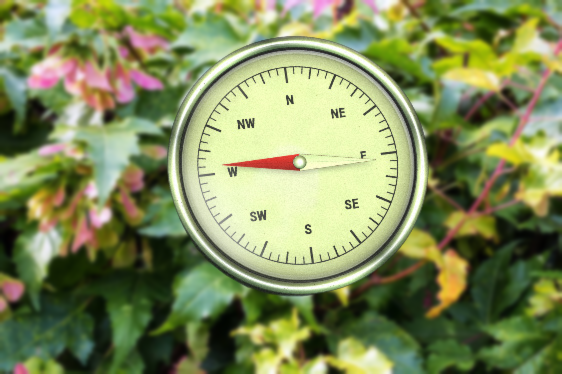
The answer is 275 °
